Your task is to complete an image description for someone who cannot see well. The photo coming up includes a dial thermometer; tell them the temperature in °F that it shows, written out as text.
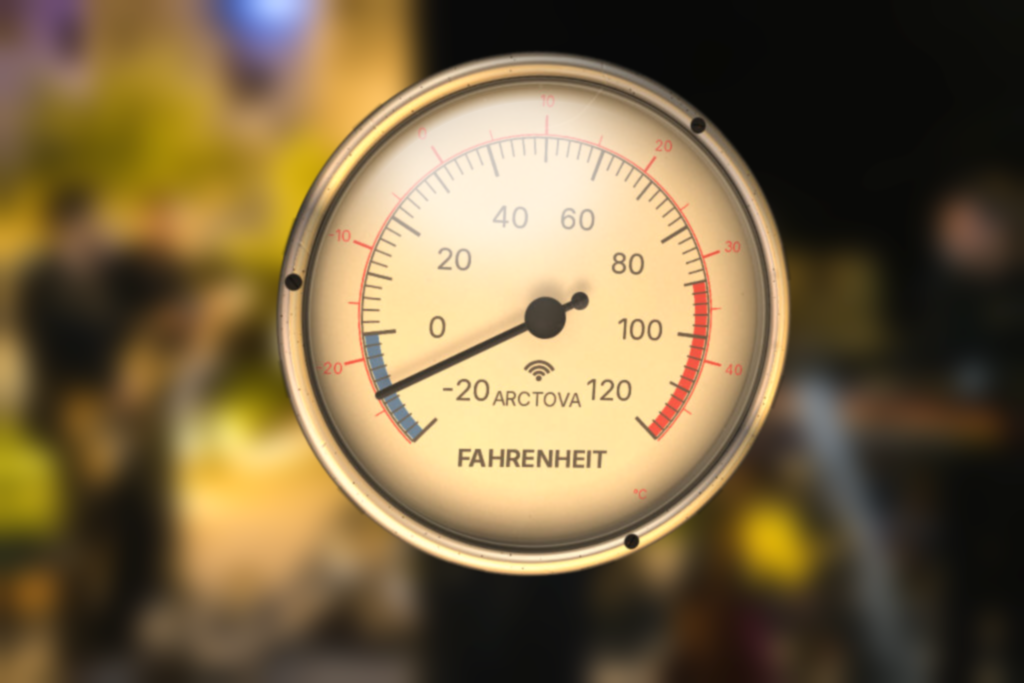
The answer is -10 °F
